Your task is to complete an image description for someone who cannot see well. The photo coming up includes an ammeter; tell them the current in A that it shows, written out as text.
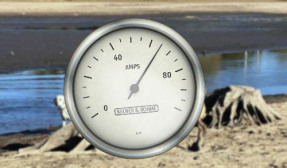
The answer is 65 A
